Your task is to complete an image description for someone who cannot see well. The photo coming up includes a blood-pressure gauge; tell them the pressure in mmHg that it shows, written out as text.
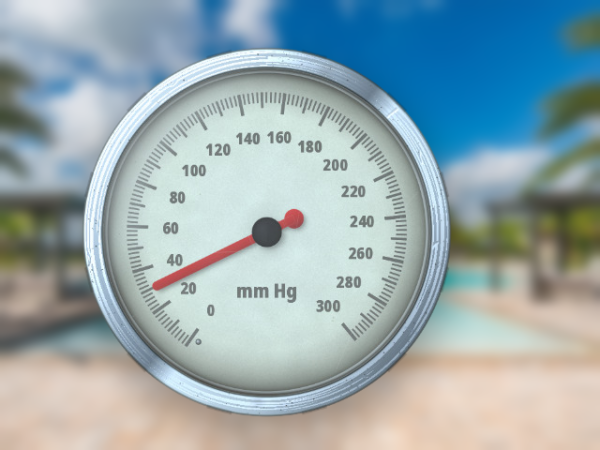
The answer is 30 mmHg
